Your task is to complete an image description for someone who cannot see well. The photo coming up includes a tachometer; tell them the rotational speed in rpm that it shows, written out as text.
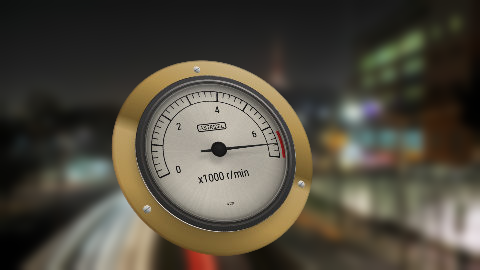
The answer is 6600 rpm
